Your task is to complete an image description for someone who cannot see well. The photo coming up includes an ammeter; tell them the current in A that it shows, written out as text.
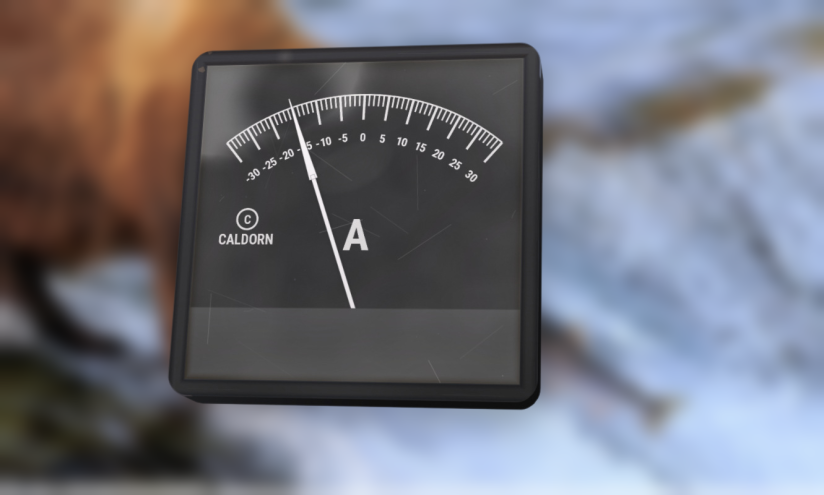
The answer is -15 A
